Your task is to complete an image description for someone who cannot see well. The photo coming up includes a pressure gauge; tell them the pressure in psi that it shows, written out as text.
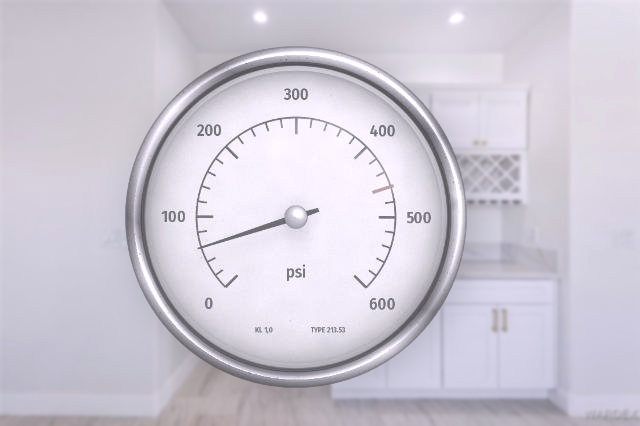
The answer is 60 psi
